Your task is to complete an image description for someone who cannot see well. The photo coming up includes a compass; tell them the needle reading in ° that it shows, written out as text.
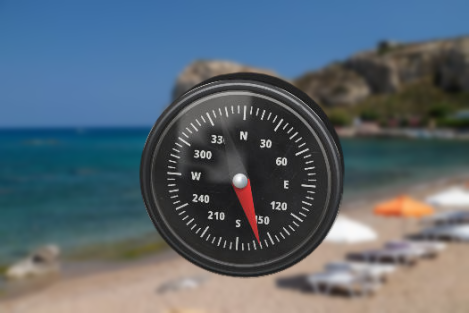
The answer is 160 °
